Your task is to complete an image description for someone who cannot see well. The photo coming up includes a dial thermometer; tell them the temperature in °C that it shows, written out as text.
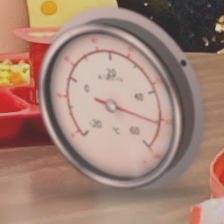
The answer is 50 °C
